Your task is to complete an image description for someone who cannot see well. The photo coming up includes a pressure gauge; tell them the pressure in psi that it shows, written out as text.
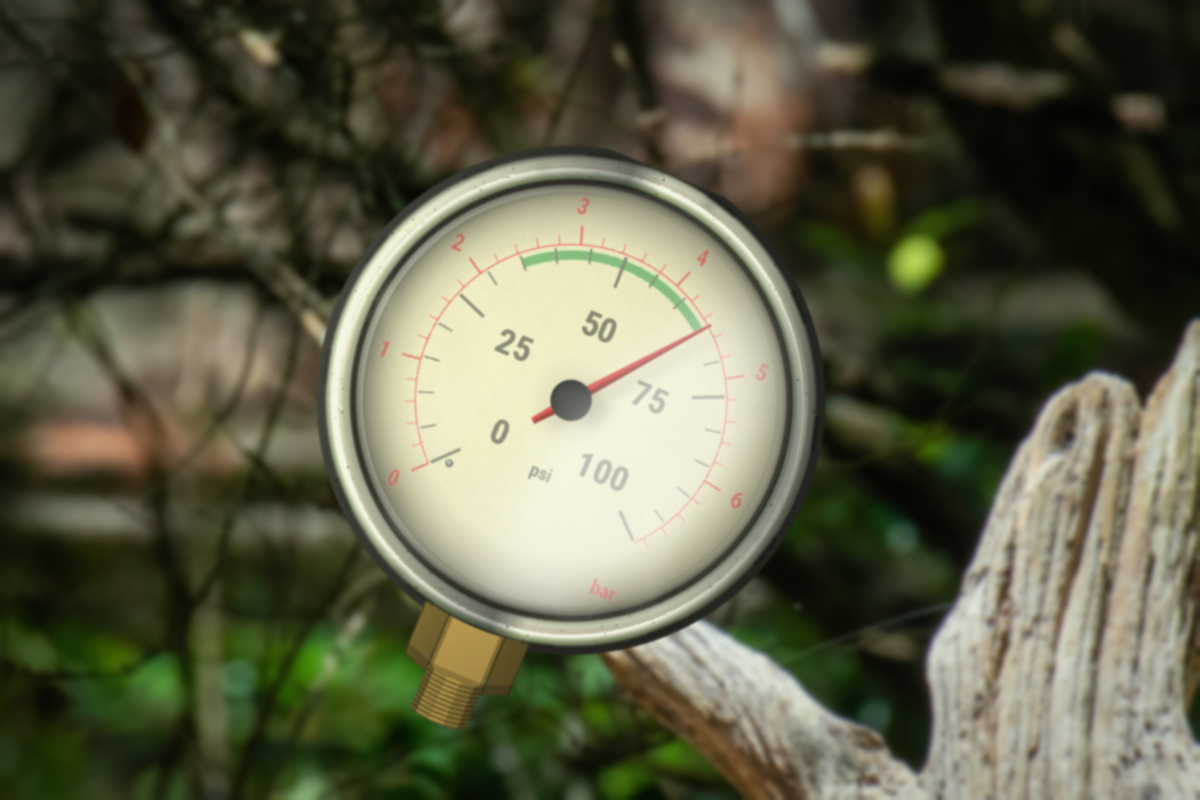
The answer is 65 psi
